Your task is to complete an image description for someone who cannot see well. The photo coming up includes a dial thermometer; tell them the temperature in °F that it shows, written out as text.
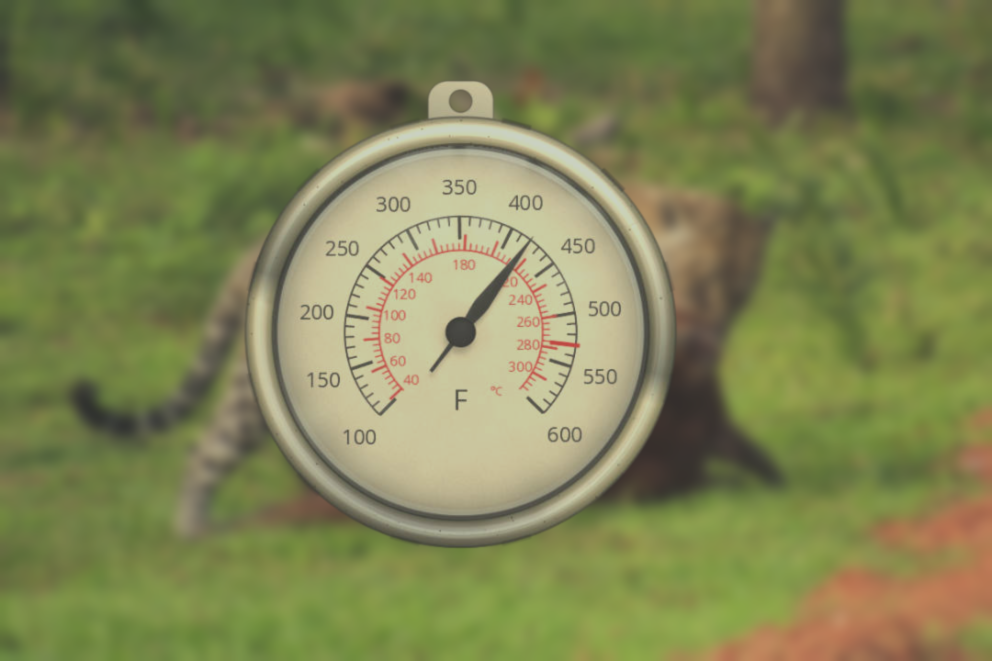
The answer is 420 °F
